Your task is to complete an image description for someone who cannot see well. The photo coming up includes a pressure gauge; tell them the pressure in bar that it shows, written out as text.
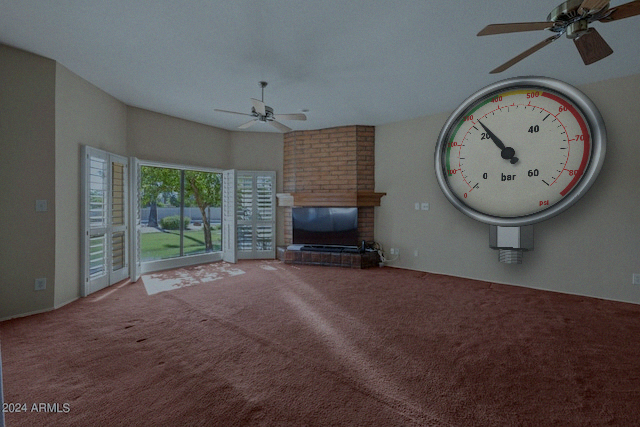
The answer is 22 bar
